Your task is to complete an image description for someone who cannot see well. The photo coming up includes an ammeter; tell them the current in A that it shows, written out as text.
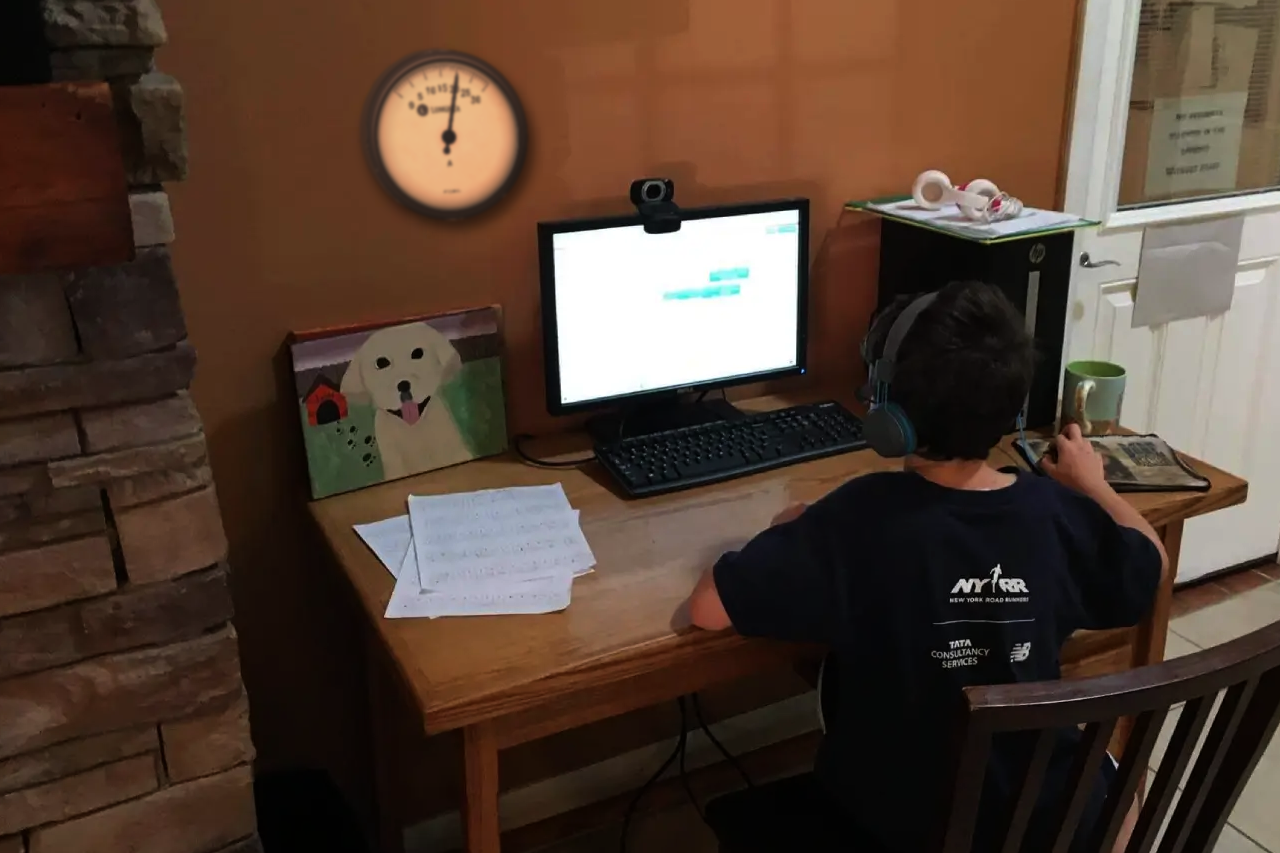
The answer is 20 A
